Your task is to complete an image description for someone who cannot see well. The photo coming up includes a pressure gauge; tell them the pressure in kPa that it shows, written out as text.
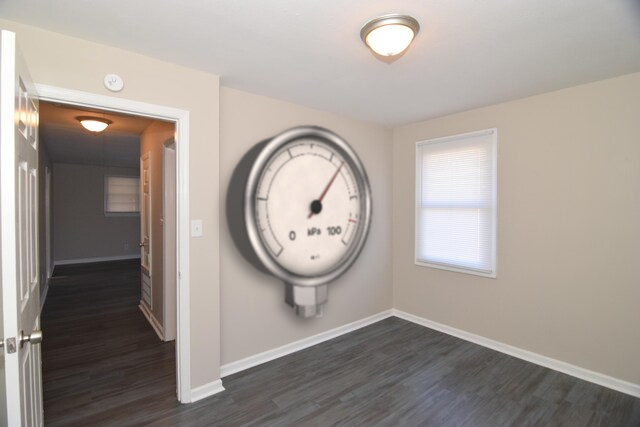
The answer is 65 kPa
